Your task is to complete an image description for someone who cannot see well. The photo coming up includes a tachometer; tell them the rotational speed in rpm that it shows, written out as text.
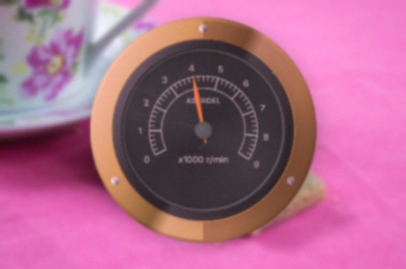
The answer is 4000 rpm
